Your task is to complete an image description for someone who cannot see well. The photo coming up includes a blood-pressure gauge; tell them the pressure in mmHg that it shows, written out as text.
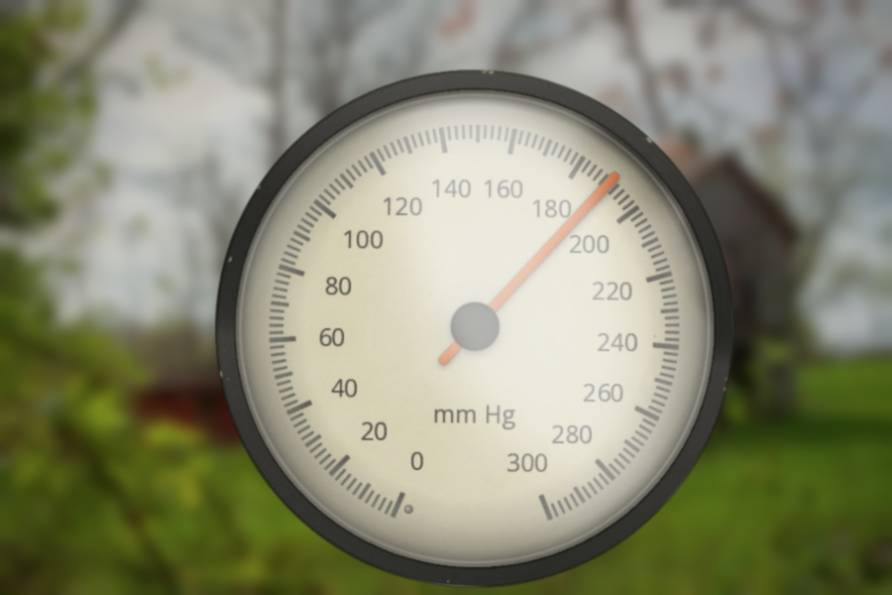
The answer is 190 mmHg
